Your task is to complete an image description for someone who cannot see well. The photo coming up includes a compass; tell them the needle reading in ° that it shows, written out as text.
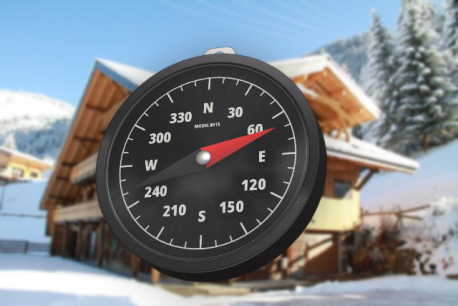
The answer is 70 °
